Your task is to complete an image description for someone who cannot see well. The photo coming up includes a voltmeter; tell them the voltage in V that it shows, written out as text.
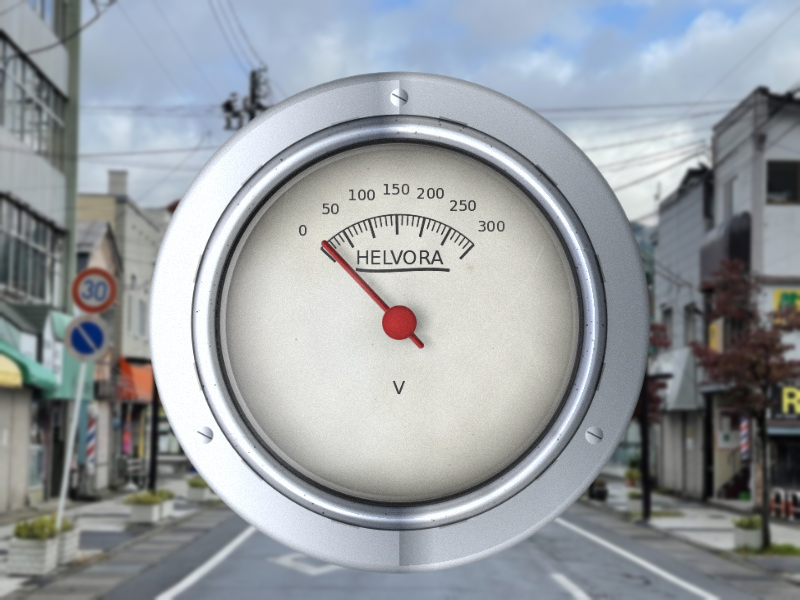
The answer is 10 V
